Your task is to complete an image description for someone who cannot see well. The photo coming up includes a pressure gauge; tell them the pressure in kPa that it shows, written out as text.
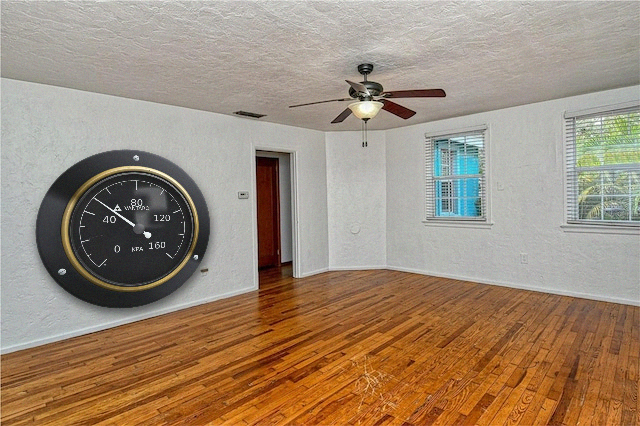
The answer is 50 kPa
